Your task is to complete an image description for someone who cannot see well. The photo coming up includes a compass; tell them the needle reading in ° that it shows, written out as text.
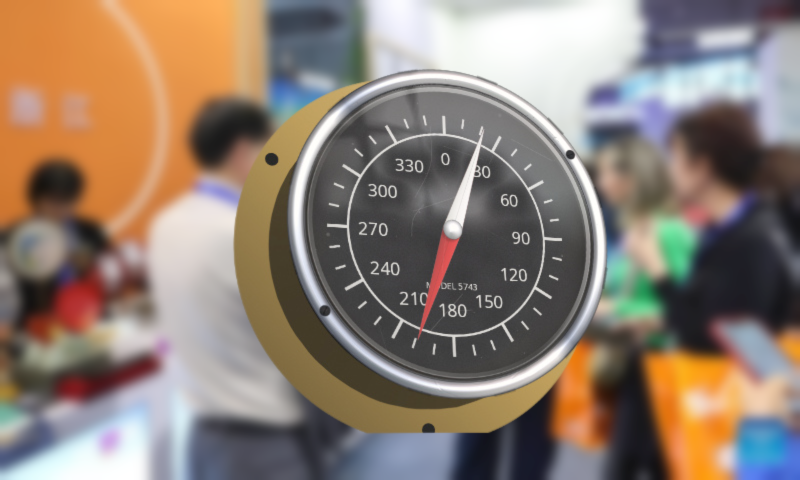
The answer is 200 °
